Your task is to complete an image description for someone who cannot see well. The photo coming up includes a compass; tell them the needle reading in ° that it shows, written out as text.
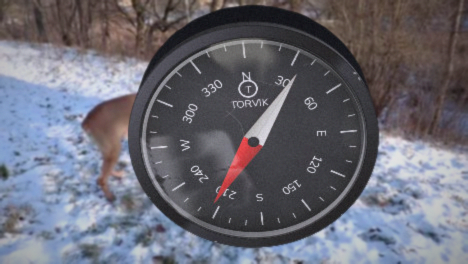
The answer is 215 °
